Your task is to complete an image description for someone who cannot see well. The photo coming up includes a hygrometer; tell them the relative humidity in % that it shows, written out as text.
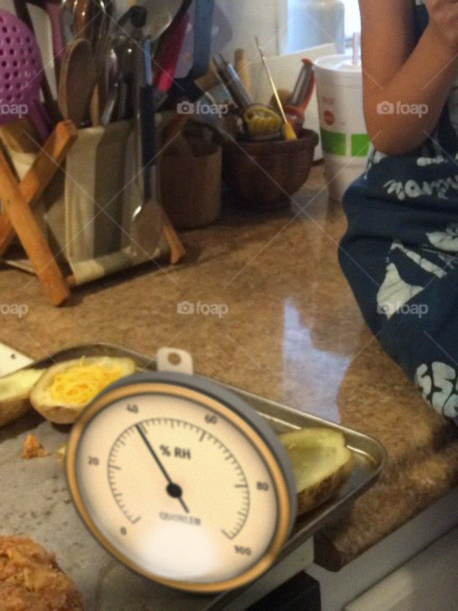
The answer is 40 %
